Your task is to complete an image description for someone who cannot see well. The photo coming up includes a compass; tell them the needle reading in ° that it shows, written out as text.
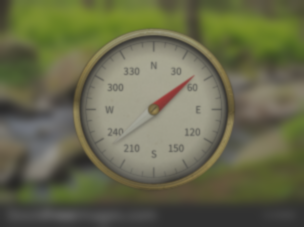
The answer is 50 °
